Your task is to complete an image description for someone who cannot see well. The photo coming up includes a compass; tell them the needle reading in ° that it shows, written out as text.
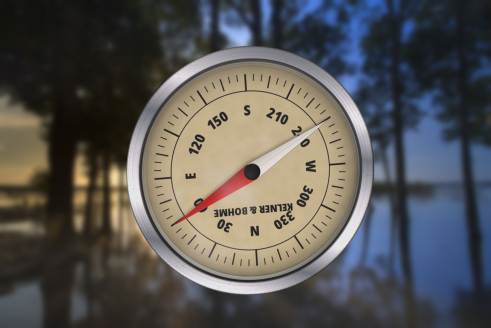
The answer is 60 °
